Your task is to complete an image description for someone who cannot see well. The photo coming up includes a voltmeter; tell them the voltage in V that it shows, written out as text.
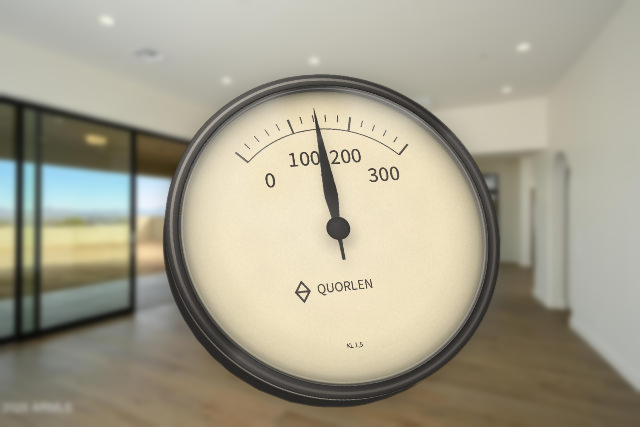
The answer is 140 V
